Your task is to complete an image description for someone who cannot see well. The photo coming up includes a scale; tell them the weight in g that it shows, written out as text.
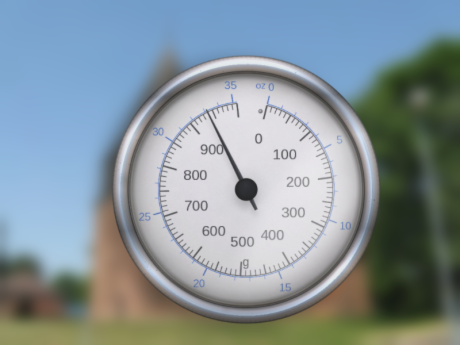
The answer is 940 g
